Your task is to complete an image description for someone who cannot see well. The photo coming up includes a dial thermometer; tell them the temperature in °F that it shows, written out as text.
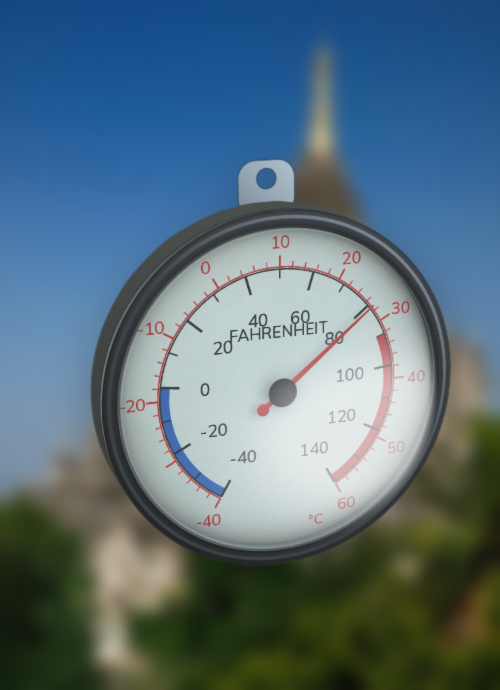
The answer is 80 °F
